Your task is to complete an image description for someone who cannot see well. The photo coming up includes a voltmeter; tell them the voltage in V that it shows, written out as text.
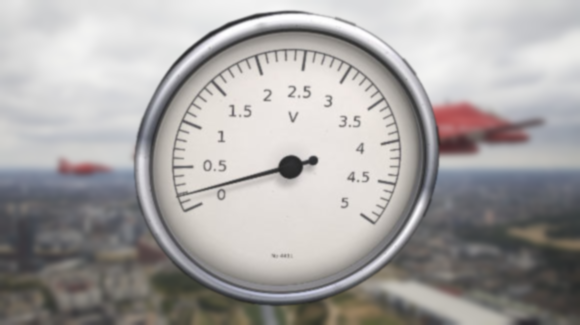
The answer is 0.2 V
